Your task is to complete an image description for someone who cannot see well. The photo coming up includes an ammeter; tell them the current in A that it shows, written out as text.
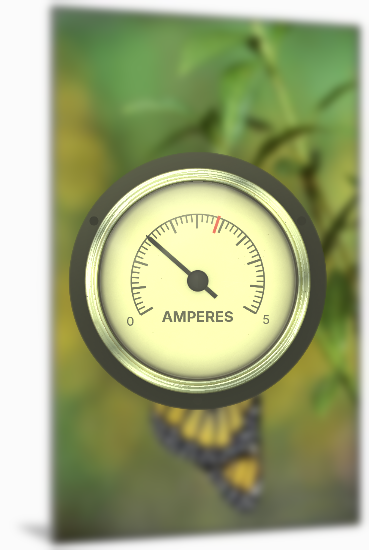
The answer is 1.5 A
